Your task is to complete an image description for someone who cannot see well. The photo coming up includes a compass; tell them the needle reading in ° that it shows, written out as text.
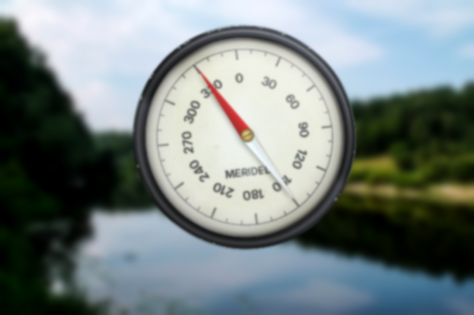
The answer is 330 °
